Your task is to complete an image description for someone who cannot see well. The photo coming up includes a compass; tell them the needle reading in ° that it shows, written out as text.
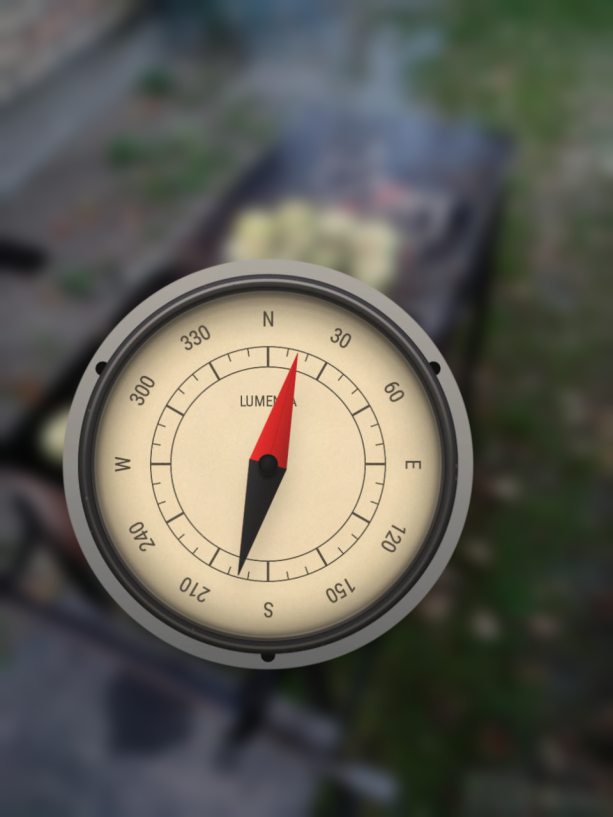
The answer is 15 °
